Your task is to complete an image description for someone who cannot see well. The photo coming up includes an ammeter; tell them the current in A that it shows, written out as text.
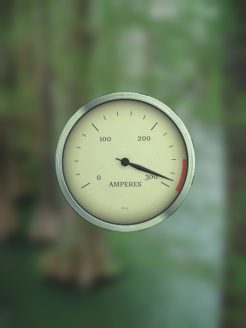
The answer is 290 A
